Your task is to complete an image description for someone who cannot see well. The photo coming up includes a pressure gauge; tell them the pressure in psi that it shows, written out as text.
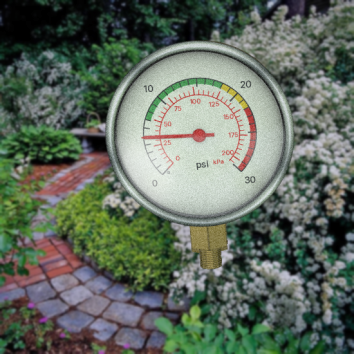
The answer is 5 psi
